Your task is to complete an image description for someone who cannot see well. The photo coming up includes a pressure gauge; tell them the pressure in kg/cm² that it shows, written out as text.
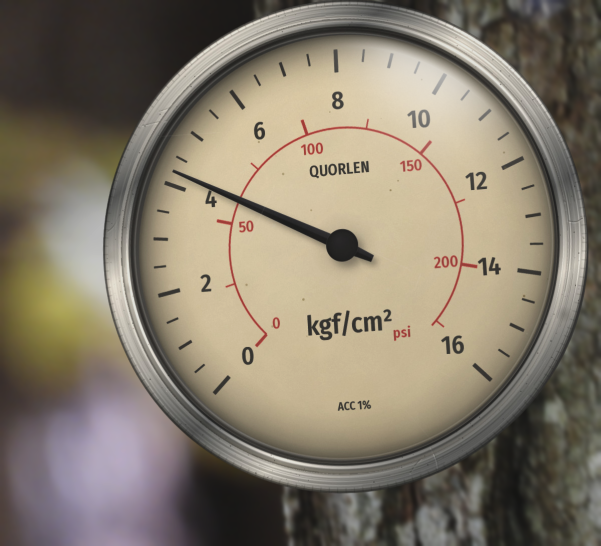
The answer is 4.25 kg/cm²
